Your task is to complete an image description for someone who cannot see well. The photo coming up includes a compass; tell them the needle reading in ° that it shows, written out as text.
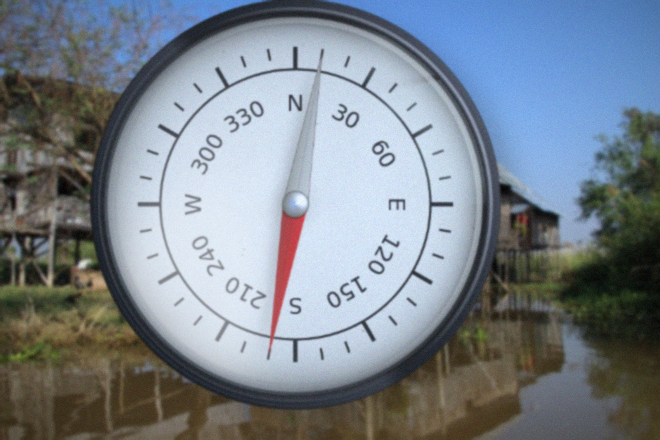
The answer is 190 °
